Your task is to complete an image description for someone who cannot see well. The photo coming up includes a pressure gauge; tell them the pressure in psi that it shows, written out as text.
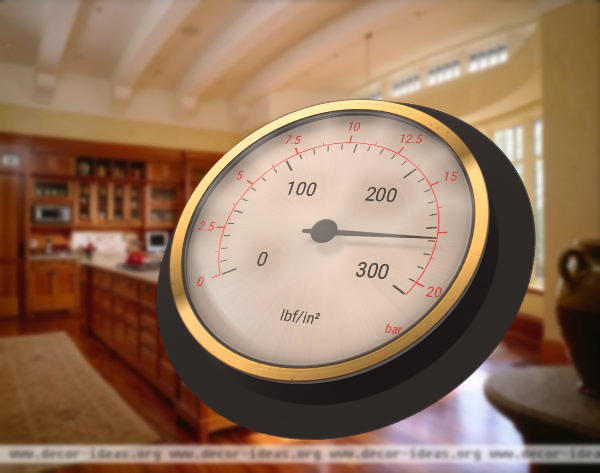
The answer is 260 psi
